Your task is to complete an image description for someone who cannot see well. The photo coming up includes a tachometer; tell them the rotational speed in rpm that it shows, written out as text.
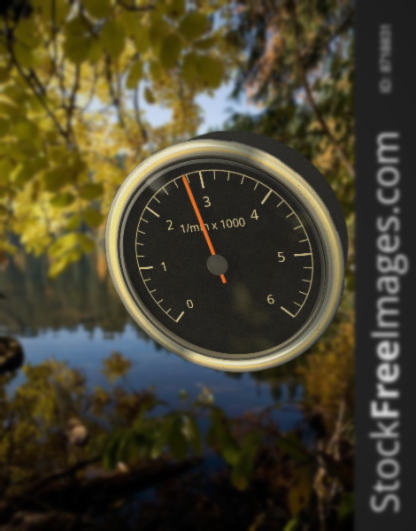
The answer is 2800 rpm
